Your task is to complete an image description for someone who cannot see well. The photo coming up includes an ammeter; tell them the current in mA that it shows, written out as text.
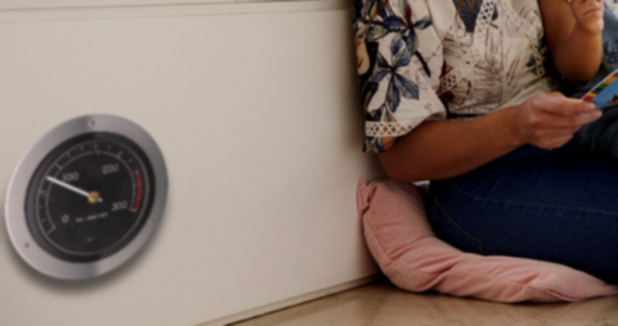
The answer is 80 mA
